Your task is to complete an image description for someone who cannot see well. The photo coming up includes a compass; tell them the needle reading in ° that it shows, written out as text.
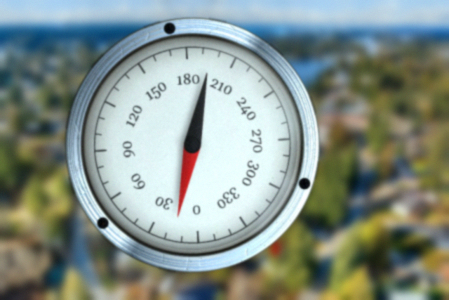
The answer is 15 °
